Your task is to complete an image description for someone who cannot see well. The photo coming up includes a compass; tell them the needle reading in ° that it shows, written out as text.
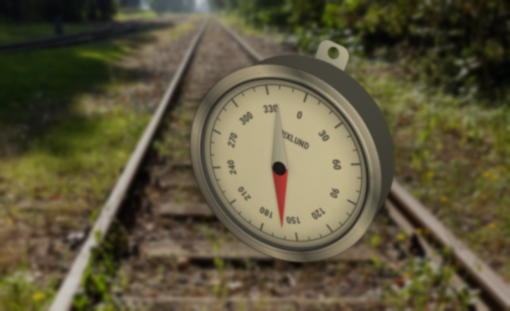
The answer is 160 °
